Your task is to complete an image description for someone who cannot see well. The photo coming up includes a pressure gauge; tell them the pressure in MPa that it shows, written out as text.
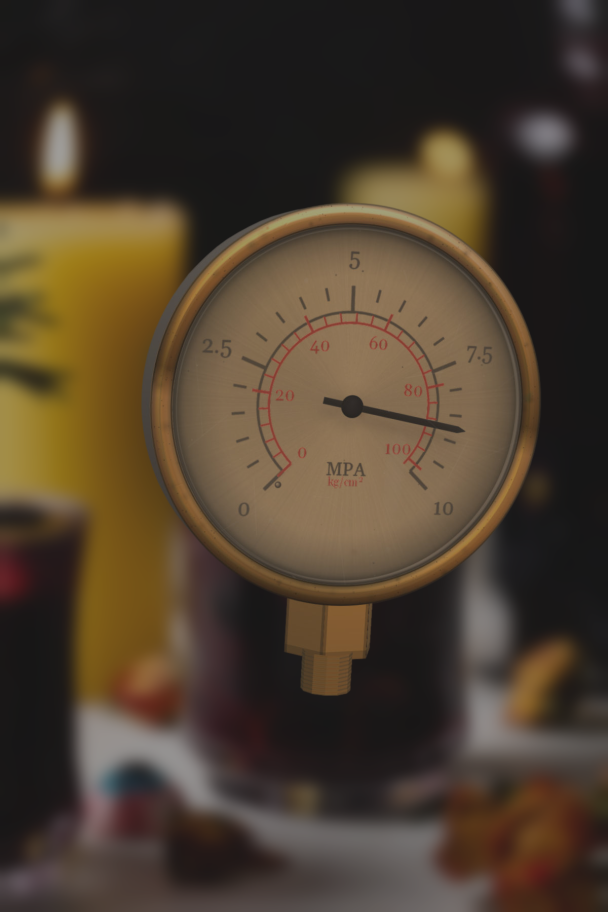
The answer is 8.75 MPa
